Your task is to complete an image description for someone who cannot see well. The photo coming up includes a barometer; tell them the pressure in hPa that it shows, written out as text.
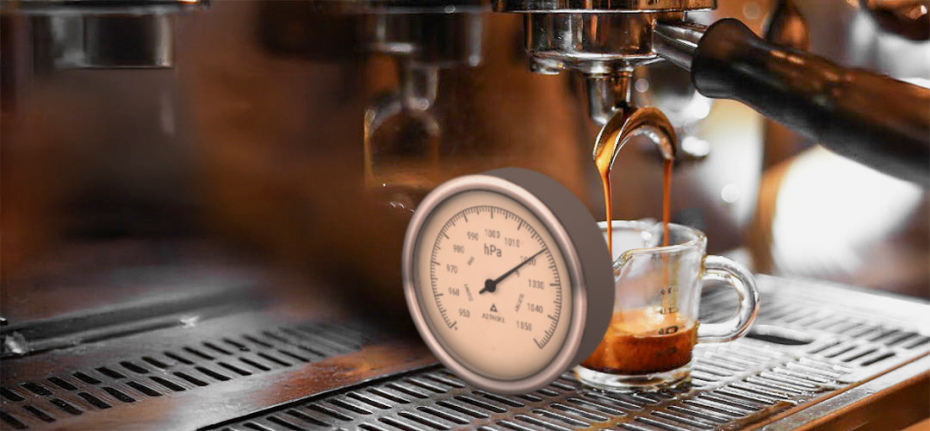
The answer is 1020 hPa
